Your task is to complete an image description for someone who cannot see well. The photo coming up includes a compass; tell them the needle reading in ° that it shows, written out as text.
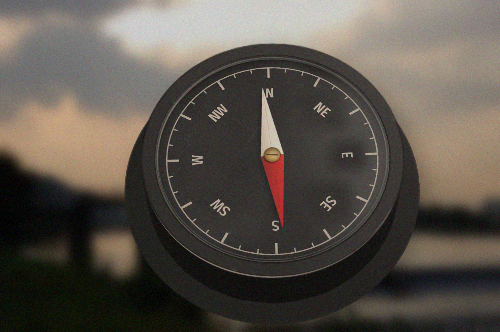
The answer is 175 °
